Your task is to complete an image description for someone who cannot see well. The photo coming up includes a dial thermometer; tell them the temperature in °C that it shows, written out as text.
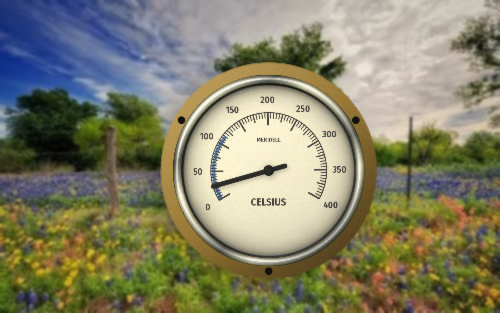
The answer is 25 °C
